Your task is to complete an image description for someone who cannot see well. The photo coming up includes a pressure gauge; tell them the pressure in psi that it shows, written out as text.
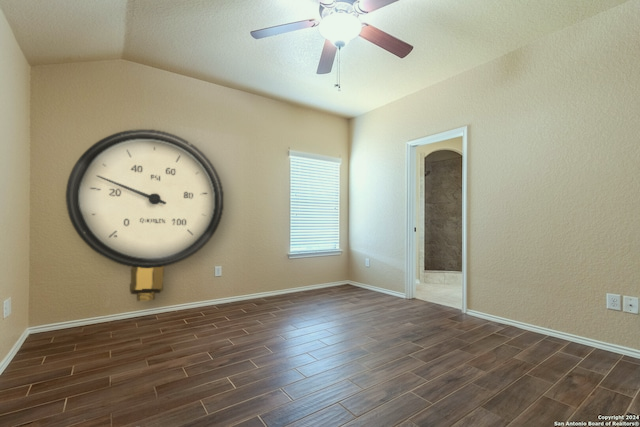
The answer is 25 psi
